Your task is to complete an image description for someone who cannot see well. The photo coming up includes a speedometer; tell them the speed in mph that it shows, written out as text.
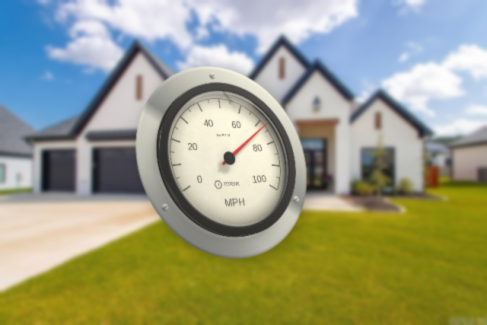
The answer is 72.5 mph
